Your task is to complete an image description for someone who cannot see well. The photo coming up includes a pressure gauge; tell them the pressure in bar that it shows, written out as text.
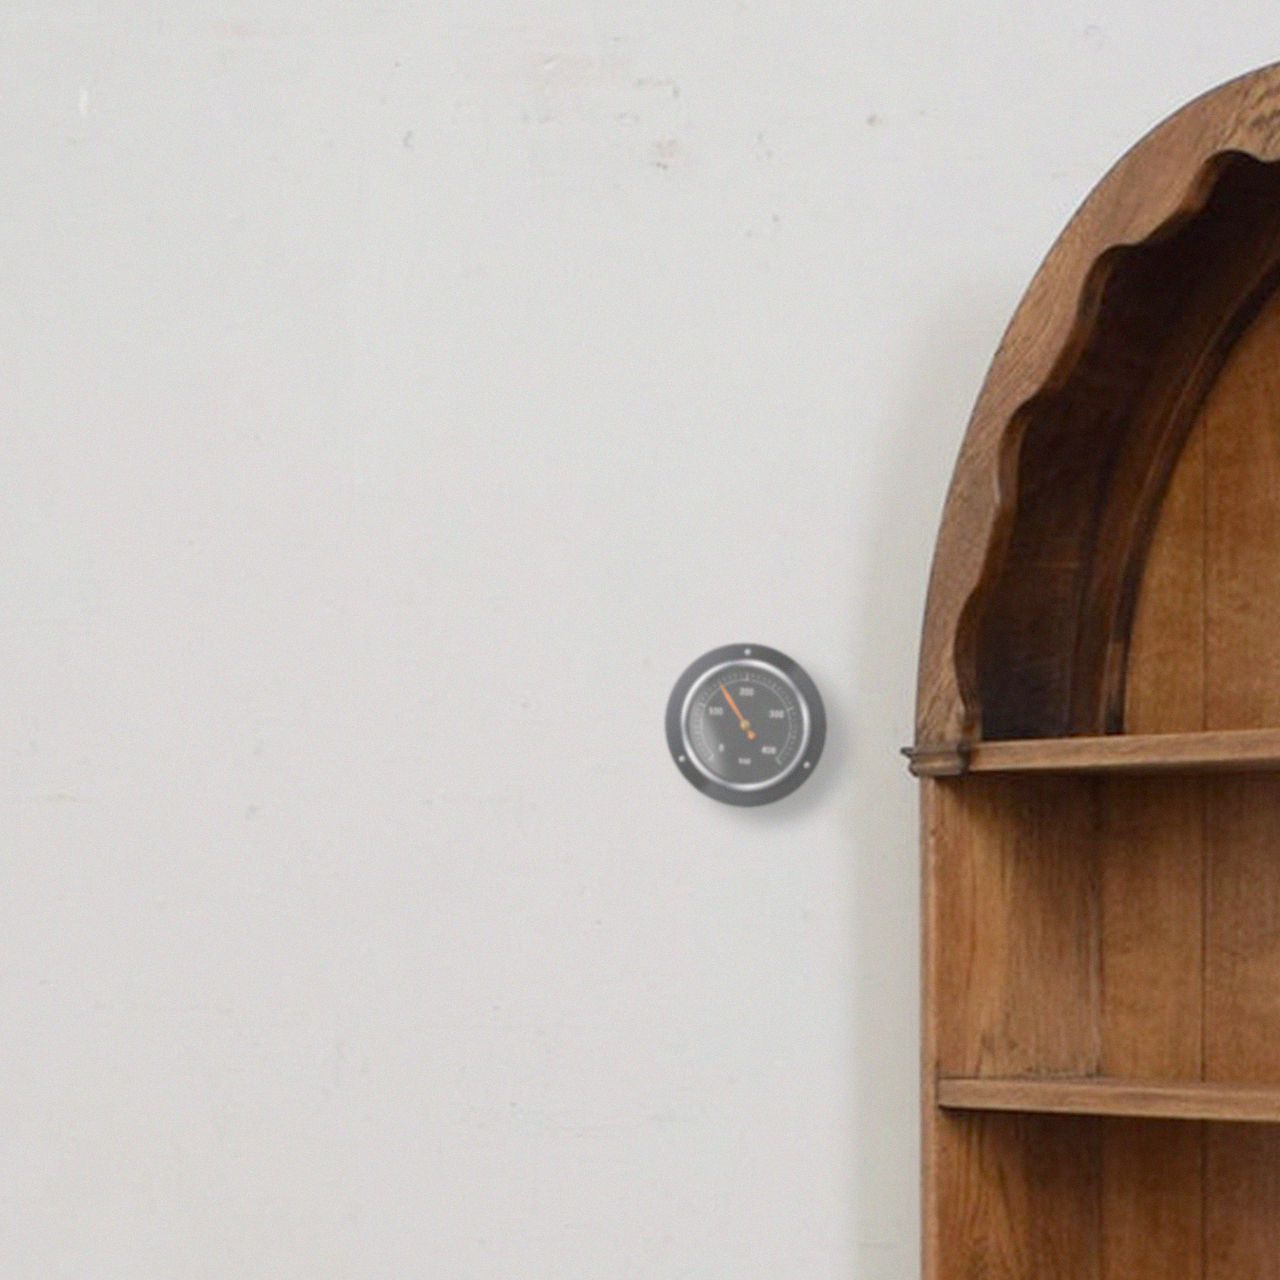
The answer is 150 bar
